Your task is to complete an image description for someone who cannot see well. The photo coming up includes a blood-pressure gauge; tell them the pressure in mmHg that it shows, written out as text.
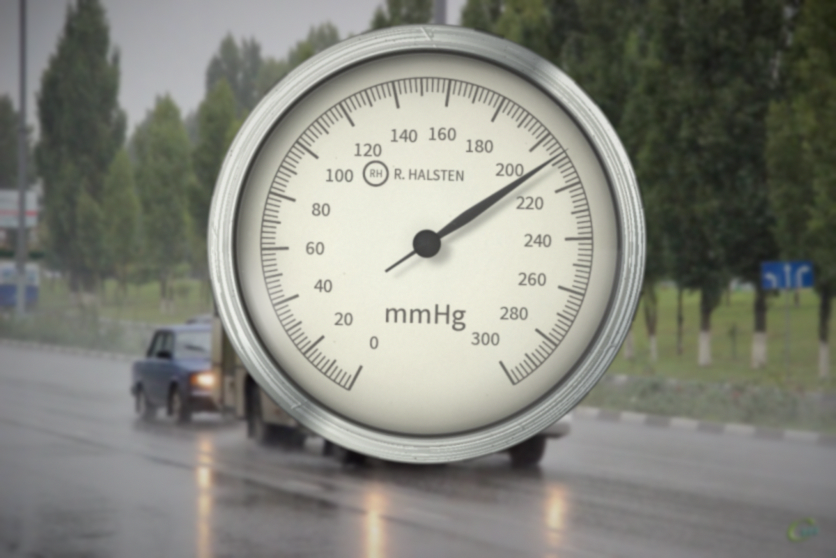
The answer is 208 mmHg
